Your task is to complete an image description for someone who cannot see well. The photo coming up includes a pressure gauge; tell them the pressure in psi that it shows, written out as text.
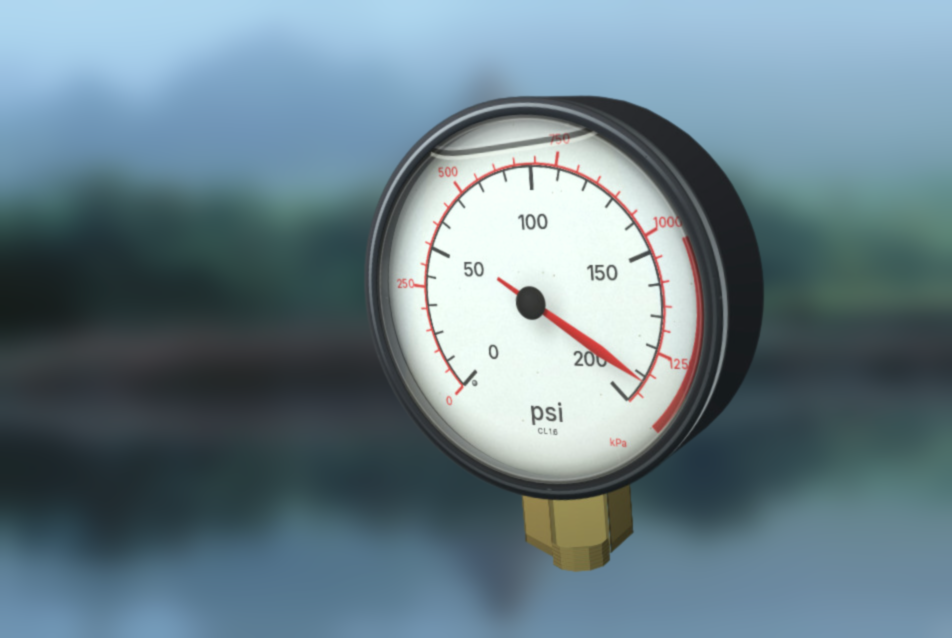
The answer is 190 psi
